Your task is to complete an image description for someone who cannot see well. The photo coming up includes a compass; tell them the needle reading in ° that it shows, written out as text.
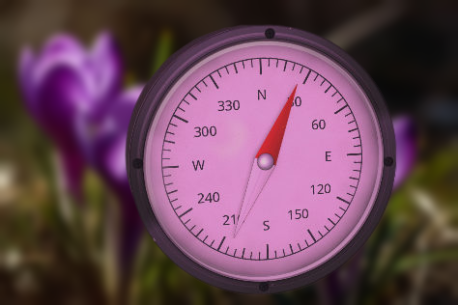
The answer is 25 °
